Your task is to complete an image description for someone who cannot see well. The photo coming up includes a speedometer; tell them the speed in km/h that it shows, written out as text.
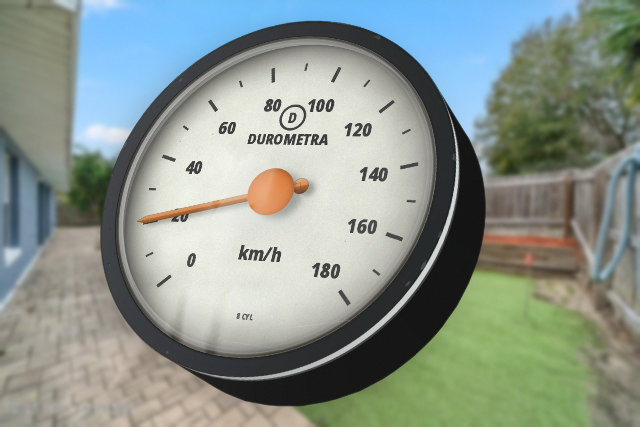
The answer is 20 km/h
